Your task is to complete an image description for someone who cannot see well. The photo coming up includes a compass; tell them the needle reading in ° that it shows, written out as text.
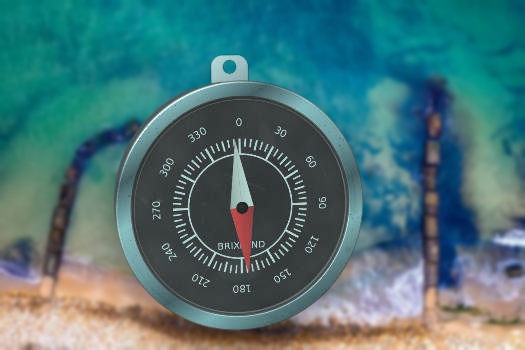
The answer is 175 °
